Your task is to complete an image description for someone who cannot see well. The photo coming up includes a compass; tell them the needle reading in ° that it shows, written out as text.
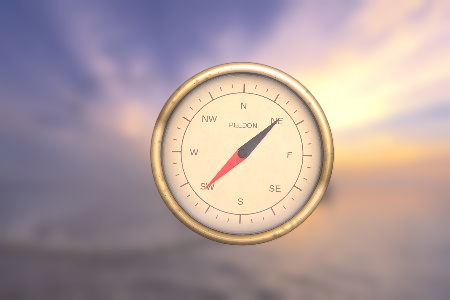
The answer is 225 °
